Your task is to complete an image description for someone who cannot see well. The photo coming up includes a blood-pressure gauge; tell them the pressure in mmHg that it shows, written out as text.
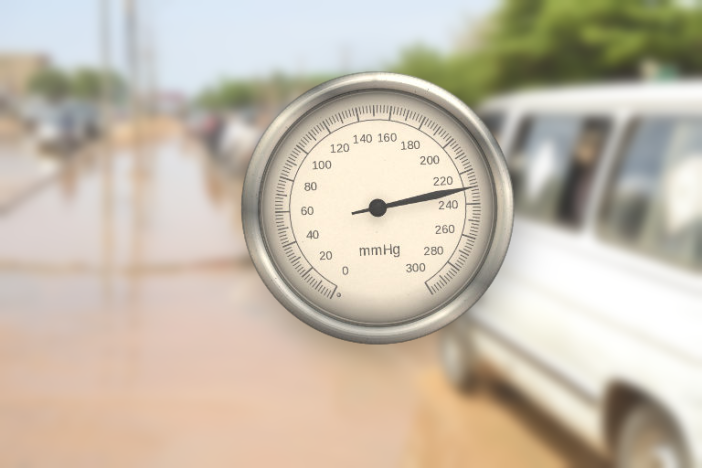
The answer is 230 mmHg
